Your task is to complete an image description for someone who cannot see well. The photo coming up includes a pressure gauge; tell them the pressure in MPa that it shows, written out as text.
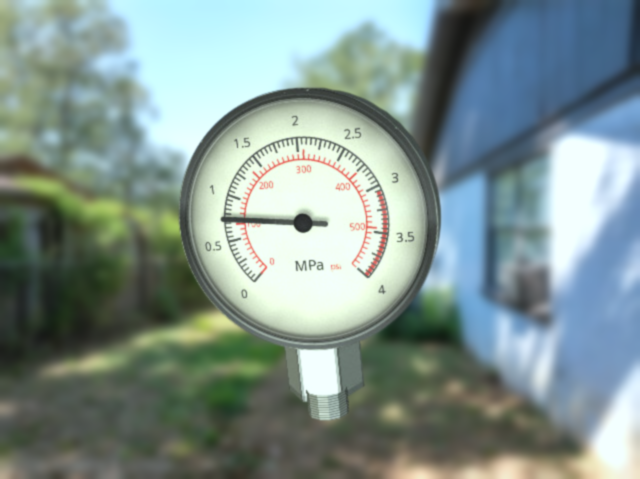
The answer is 0.75 MPa
